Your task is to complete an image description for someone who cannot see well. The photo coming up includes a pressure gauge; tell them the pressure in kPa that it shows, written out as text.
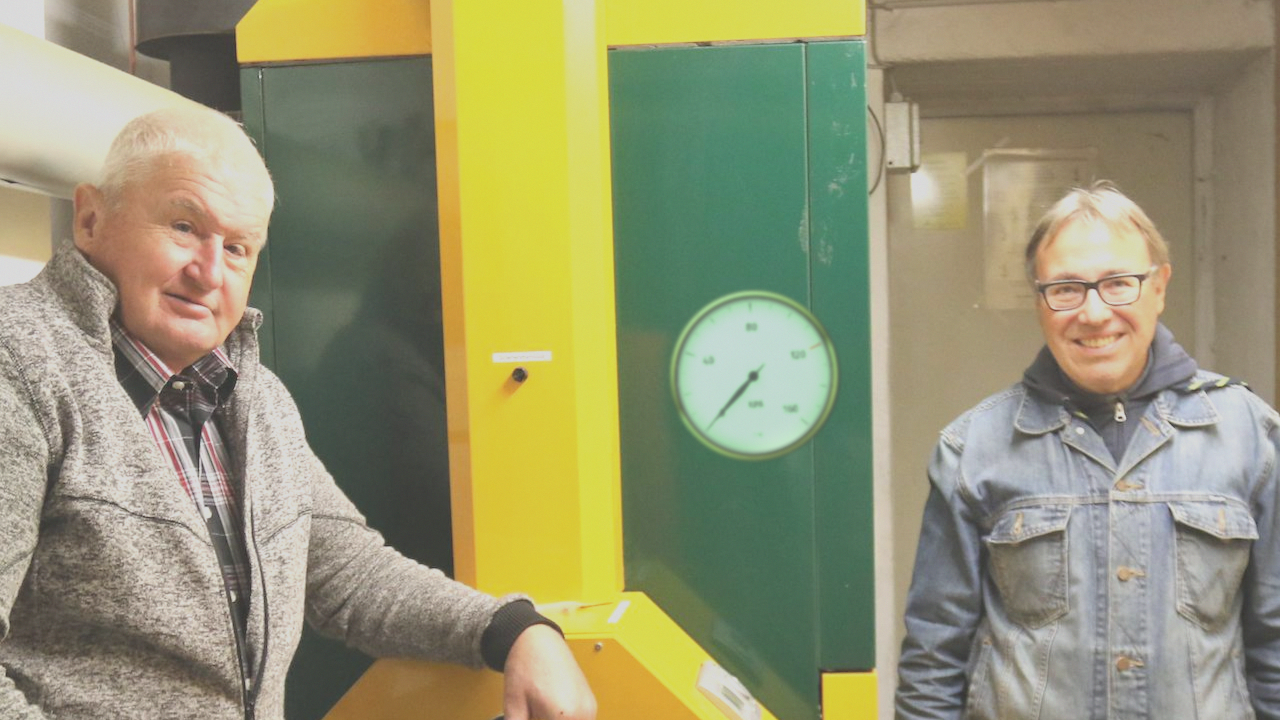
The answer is 0 kPa
